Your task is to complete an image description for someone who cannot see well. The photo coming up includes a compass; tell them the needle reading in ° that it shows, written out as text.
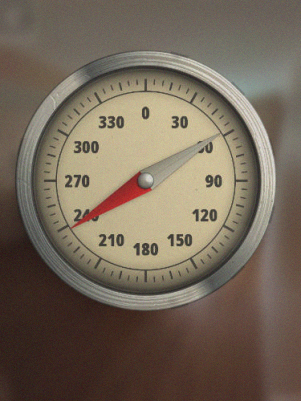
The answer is 237.5 °
